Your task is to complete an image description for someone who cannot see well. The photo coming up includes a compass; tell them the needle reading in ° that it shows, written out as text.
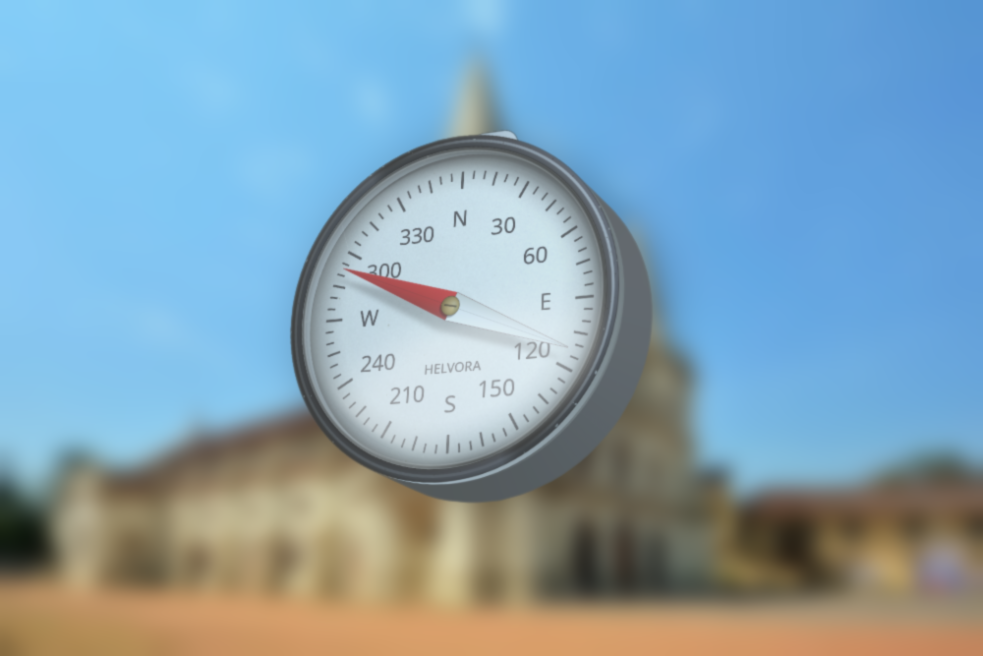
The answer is 292.5 °
